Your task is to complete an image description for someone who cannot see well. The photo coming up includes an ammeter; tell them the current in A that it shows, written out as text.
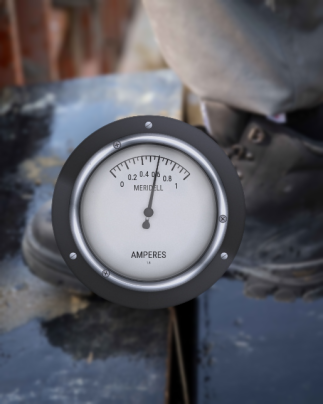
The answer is 0.6 A
